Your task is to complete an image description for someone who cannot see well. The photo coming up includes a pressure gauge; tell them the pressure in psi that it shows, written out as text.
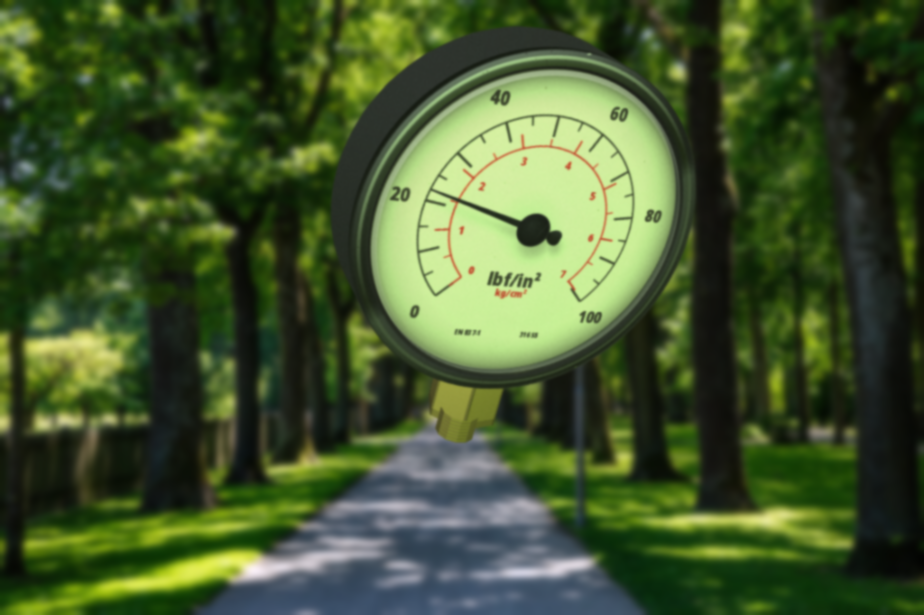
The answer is 22.5 psi
